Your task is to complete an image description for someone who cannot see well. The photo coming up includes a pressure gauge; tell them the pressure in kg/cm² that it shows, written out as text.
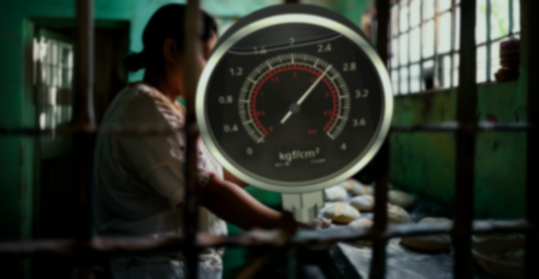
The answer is 2.6 kg/cm²
